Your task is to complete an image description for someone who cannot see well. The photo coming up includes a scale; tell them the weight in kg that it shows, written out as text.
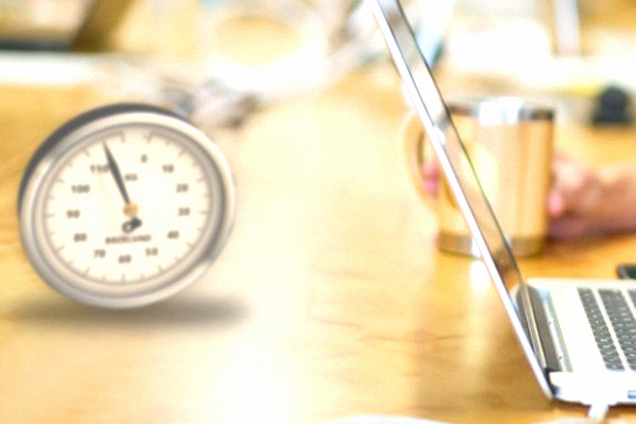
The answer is 115 kg
